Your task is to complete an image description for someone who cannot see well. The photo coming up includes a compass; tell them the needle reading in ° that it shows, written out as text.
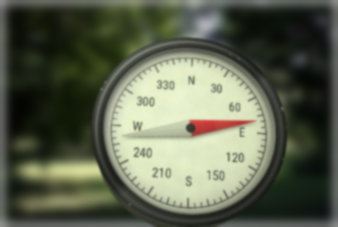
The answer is 80 °
